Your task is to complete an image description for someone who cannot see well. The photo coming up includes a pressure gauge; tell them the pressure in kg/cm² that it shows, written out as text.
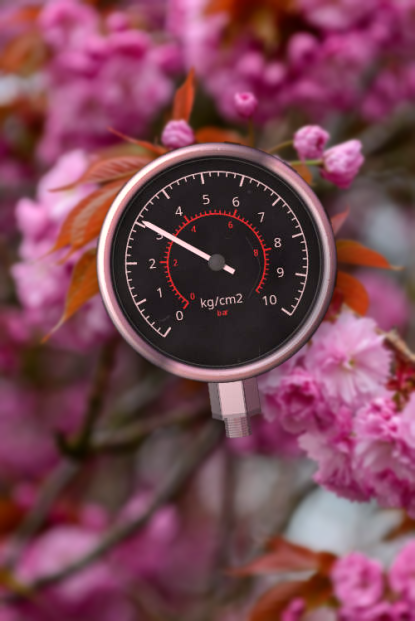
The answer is 3.1 kg/cm²
